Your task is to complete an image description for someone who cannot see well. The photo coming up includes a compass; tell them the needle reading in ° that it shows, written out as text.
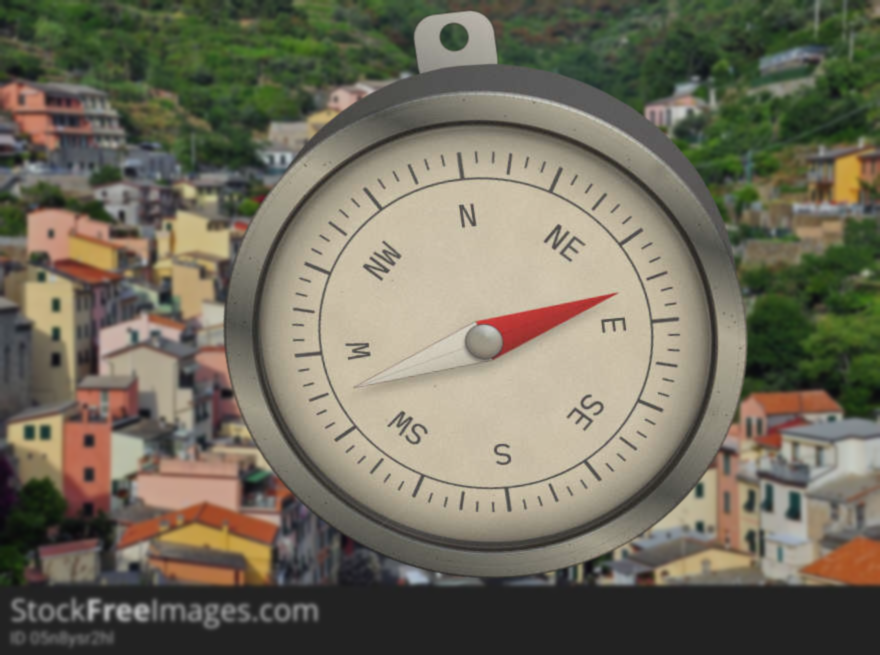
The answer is 75 °
